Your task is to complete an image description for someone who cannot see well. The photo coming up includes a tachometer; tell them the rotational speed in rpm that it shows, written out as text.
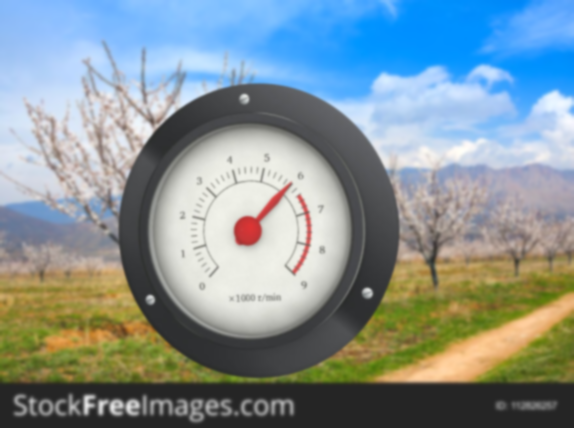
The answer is 6000 rpm
